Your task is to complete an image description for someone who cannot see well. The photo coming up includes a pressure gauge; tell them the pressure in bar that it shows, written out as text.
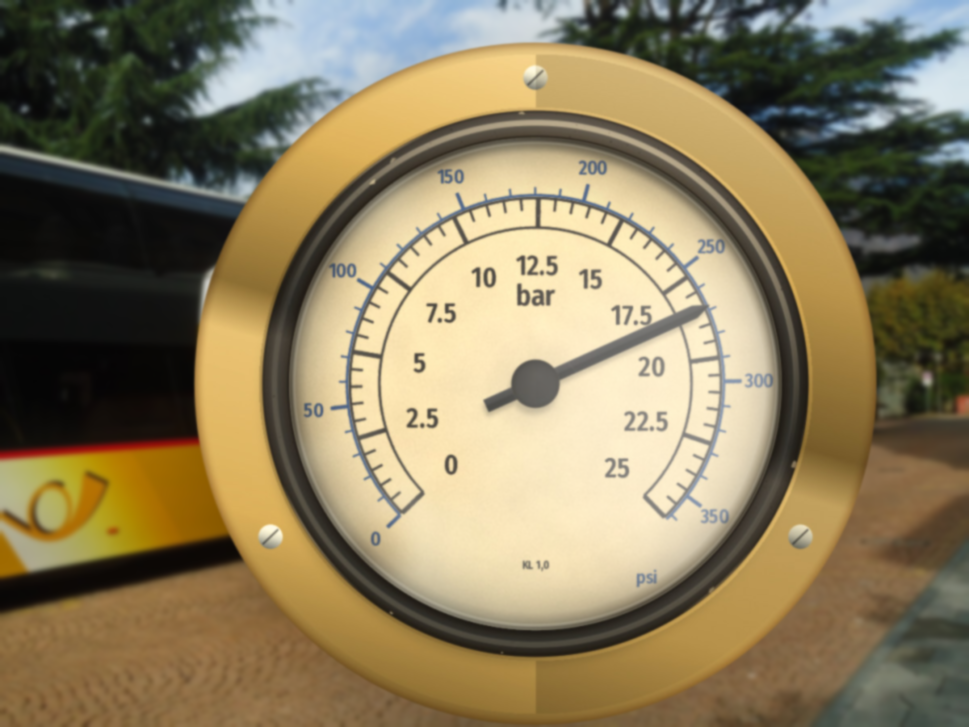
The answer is 18.5 bar
